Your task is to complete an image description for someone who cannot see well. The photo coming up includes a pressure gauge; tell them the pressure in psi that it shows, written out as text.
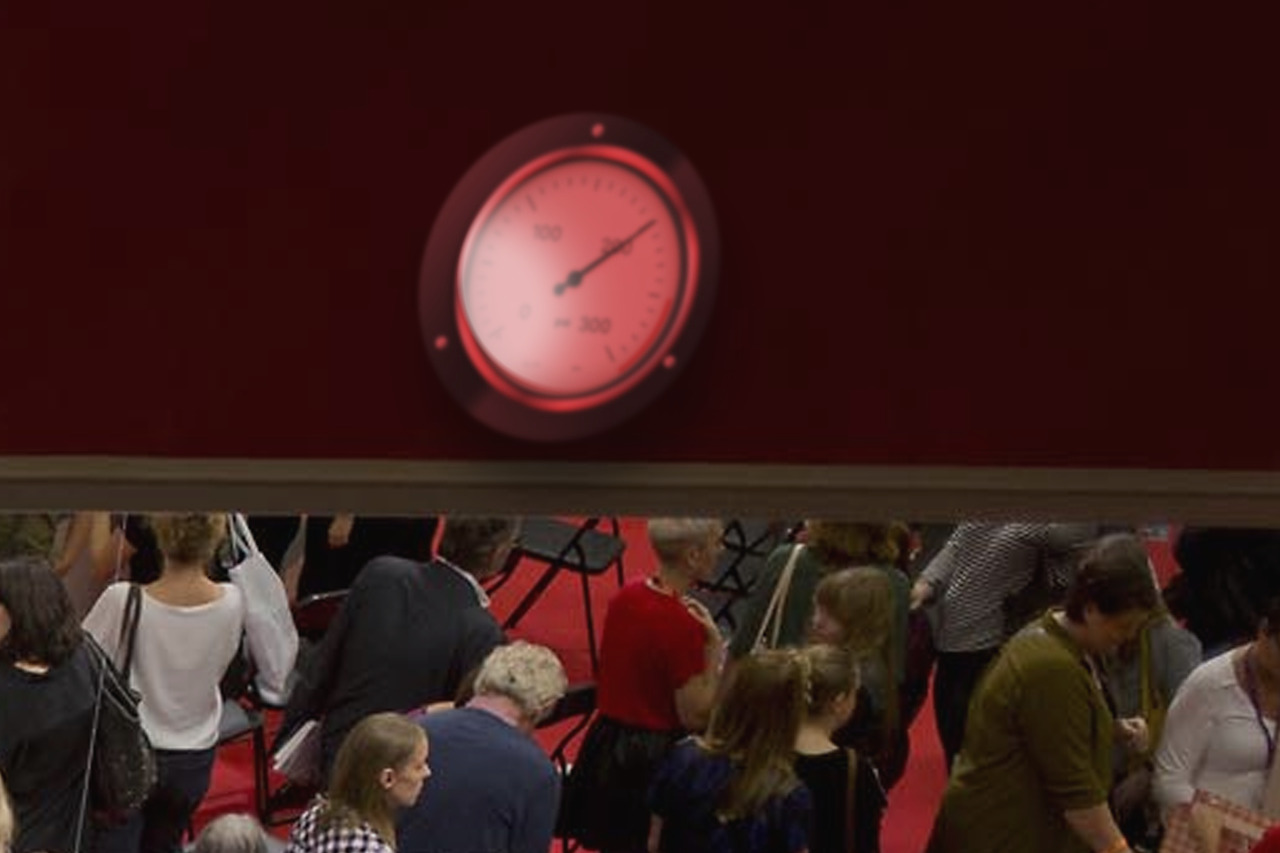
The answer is 200 psi
